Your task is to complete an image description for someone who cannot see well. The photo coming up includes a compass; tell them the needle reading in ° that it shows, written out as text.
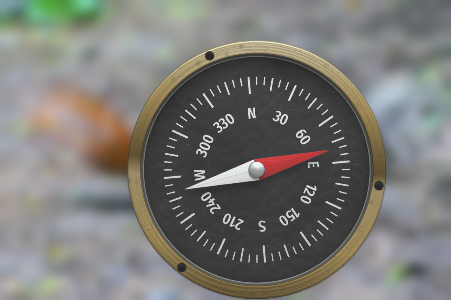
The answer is 80 °
